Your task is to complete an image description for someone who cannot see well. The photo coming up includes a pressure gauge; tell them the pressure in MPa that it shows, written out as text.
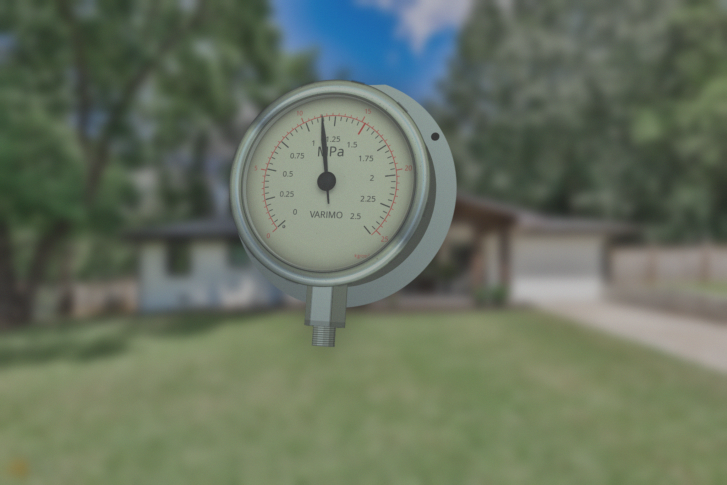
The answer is 1.15 MPa
